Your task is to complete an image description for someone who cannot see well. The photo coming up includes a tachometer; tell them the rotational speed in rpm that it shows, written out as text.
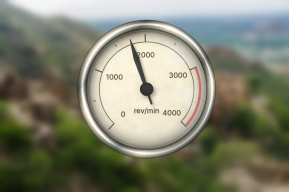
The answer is 1750 rpm
